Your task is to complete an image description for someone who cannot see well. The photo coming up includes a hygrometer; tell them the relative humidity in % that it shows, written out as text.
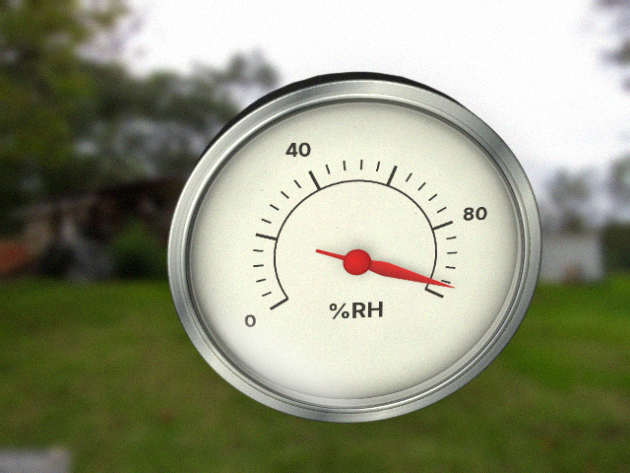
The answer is 96 %
